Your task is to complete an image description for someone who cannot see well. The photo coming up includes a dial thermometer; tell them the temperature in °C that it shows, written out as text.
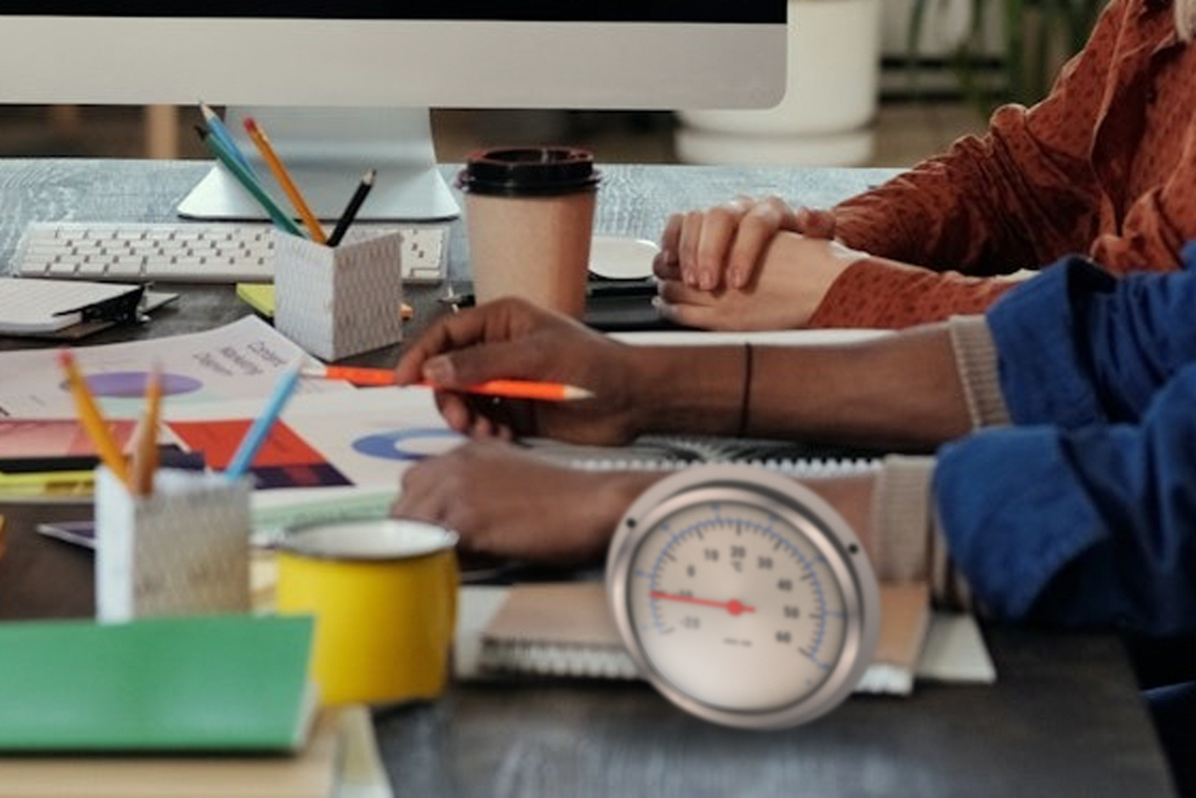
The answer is -10 °C
